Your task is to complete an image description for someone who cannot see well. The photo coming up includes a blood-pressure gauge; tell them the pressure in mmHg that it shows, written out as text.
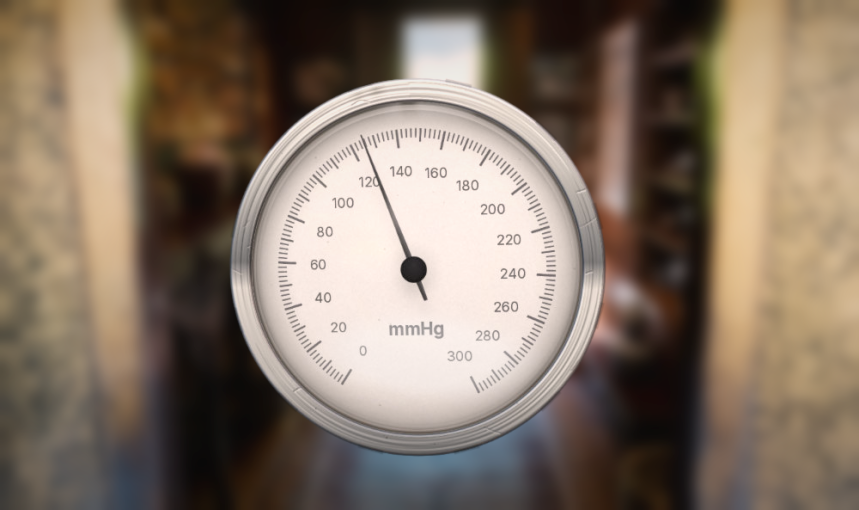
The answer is 126 mmHg
